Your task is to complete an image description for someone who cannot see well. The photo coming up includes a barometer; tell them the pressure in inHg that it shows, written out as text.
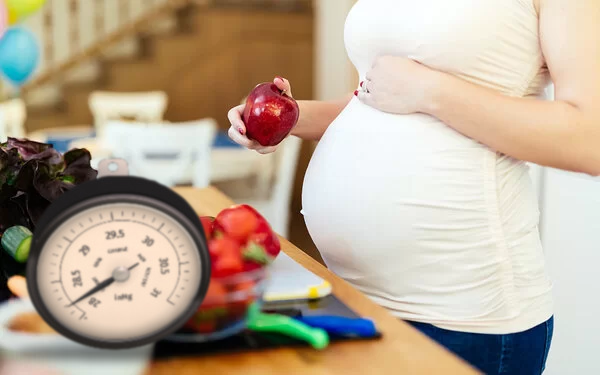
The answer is 28.2 inHg
